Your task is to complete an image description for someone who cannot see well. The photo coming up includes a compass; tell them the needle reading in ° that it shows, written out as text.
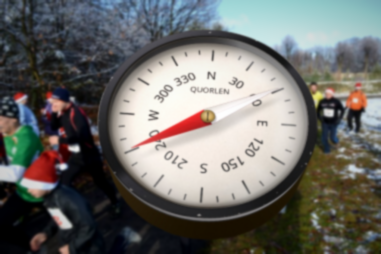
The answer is 240 °
